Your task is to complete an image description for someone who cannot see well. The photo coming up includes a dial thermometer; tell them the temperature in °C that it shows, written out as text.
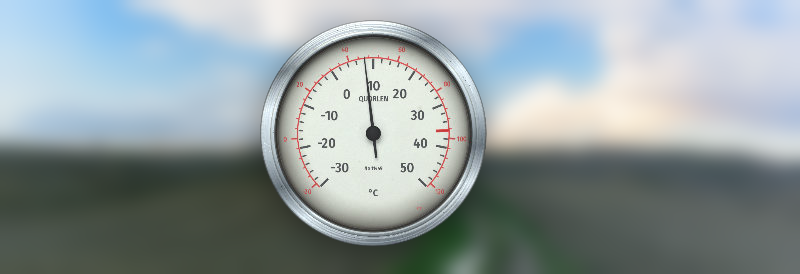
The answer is 8 °C
